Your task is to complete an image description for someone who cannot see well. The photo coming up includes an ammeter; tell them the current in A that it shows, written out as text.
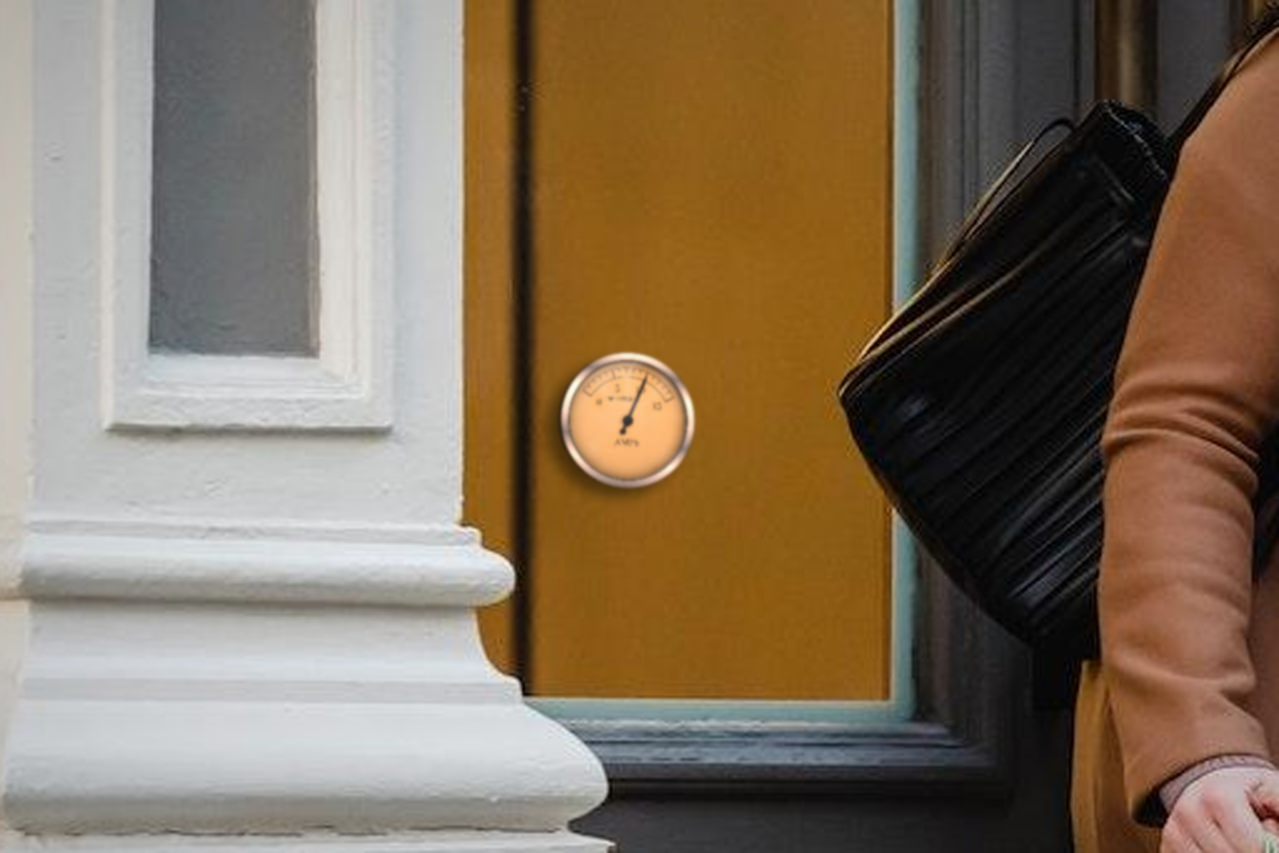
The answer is 10 A
